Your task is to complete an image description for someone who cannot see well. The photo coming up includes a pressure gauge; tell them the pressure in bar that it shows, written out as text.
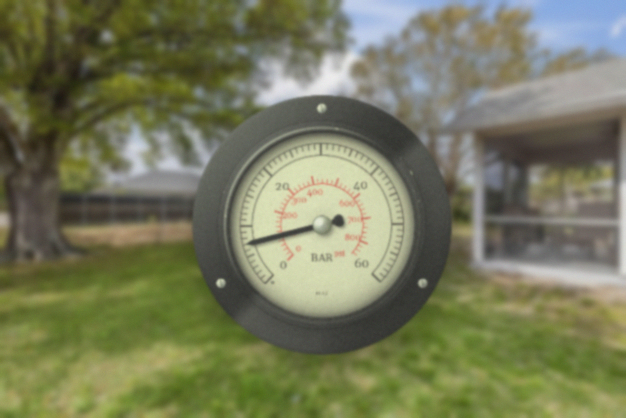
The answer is 7 bar
